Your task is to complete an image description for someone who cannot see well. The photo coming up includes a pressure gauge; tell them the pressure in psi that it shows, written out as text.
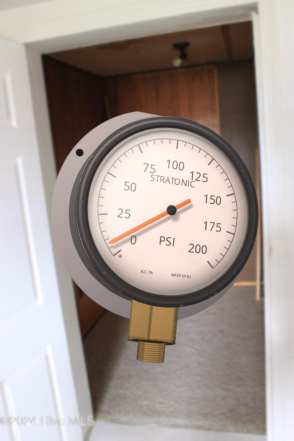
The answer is 7.5 psi
